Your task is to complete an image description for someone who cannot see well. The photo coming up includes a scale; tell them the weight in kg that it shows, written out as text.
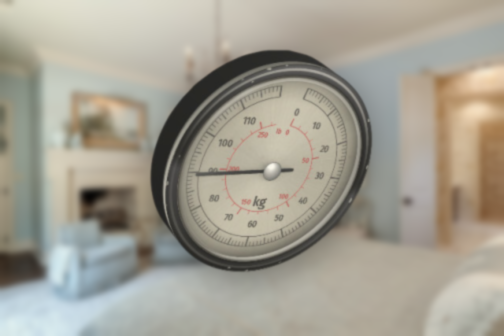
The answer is 90 kg
